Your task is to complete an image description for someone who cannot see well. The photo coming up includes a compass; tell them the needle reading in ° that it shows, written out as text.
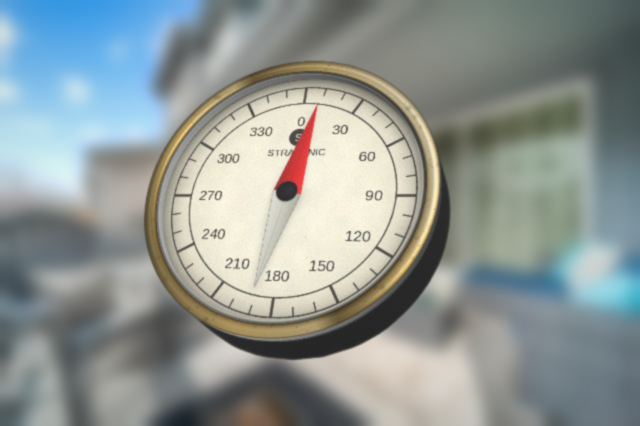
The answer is 10 °
